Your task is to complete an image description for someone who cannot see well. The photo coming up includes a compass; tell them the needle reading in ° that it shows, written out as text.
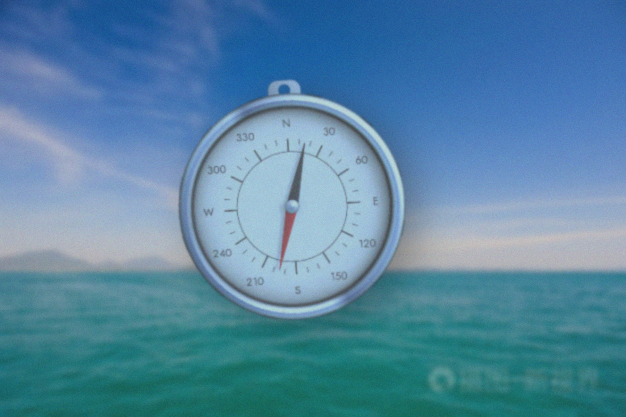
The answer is 195 °
